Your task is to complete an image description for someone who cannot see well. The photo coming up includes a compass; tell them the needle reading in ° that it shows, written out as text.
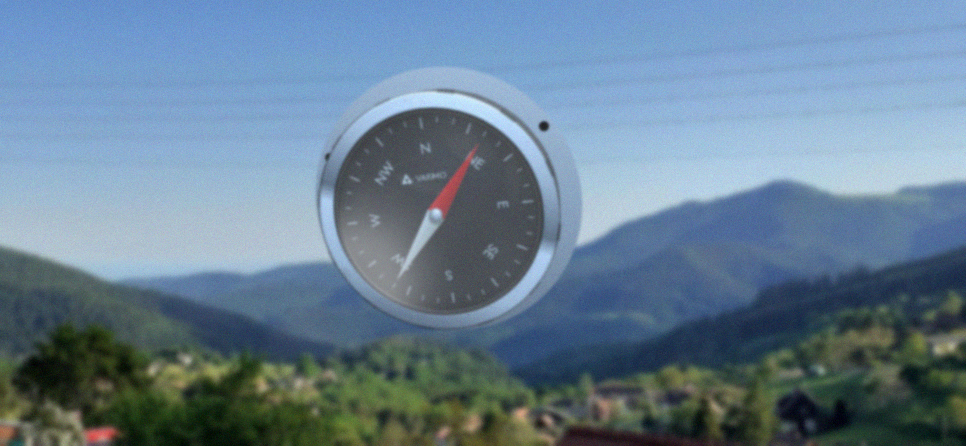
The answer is 40 °
